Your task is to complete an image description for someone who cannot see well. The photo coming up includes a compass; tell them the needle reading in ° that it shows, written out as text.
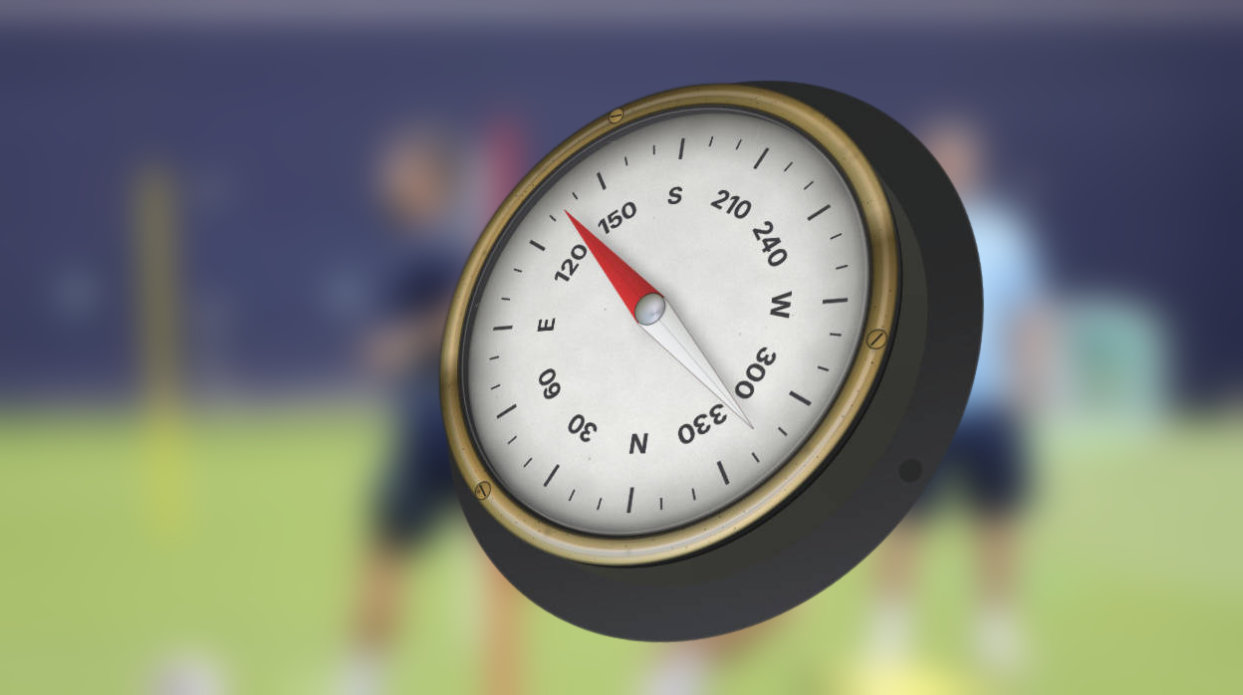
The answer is 135 °
